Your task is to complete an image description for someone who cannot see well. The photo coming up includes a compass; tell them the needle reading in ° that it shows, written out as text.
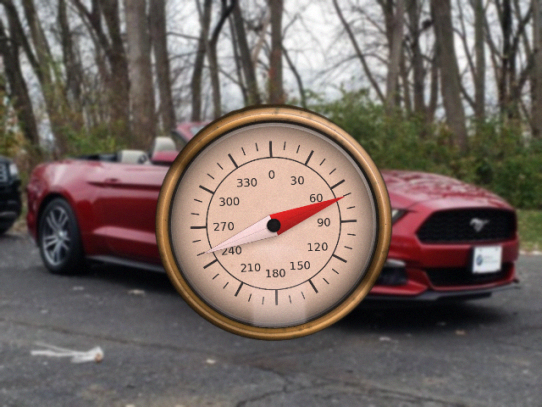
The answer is 70 °
